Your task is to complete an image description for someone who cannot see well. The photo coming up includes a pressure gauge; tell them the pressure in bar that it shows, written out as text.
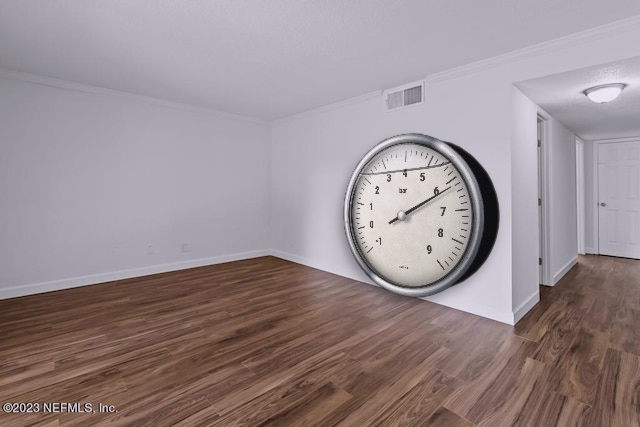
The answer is 6.2 bar
